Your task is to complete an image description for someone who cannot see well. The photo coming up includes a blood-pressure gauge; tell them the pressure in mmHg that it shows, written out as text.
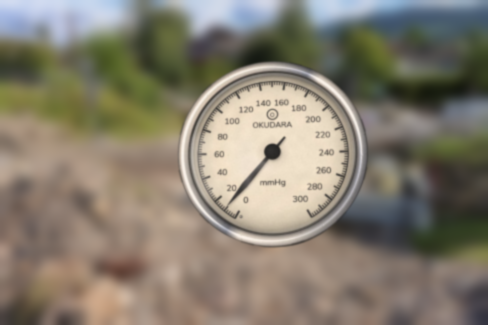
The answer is 10 mmHg
